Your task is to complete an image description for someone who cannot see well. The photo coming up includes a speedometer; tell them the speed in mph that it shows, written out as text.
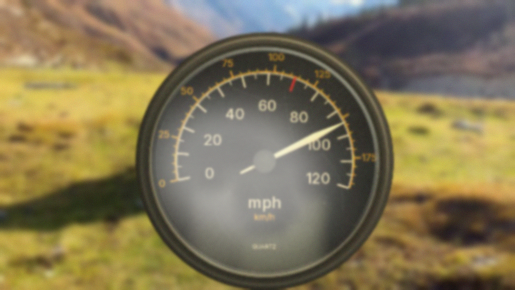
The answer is 95 mph
